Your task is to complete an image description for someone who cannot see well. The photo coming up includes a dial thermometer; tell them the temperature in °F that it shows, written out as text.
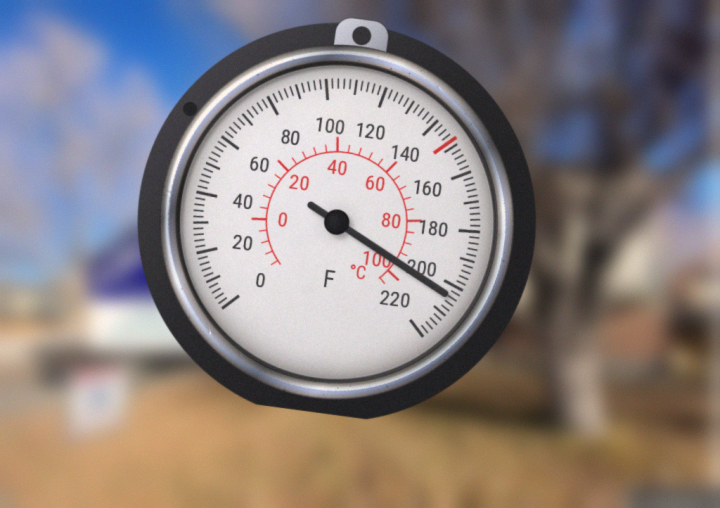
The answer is 204 °F
